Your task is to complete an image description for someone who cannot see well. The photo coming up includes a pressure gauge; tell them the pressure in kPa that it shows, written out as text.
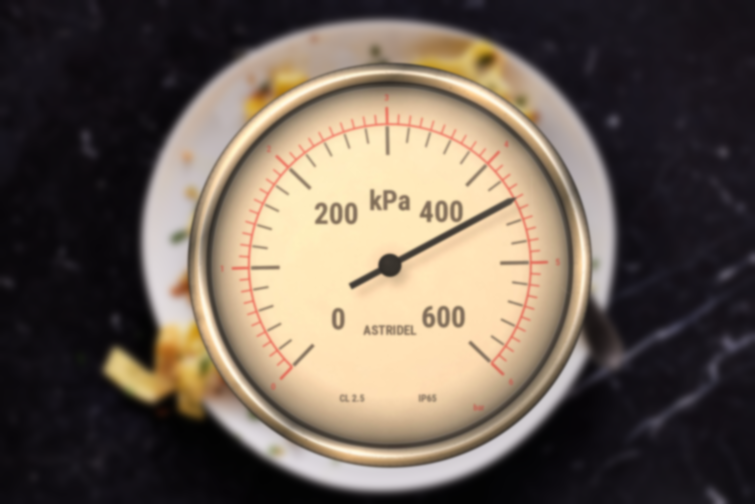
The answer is 440 kPa
